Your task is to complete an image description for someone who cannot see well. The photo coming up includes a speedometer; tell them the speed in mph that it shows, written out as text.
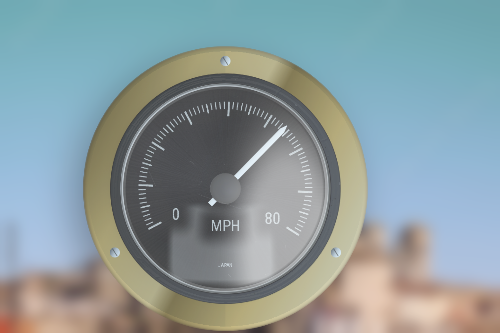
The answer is 54 mph
